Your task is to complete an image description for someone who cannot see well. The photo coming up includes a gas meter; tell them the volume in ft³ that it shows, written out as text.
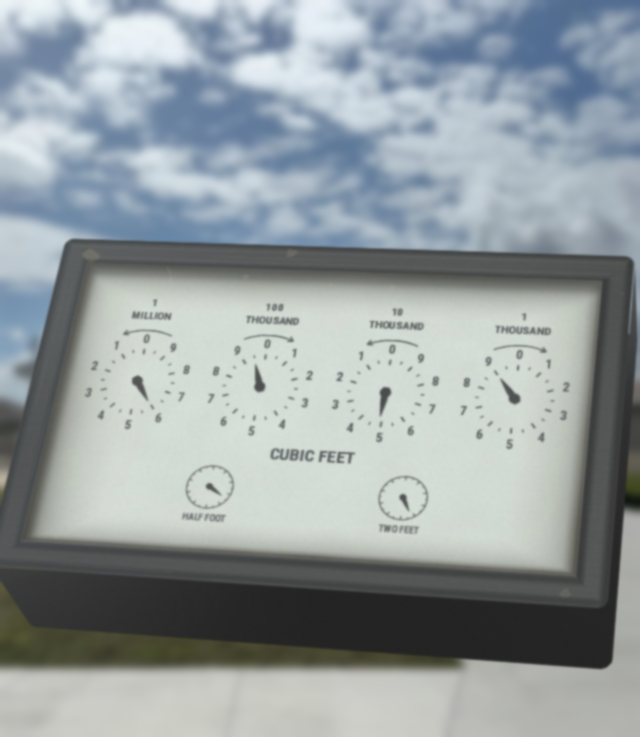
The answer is 594900 ft³
